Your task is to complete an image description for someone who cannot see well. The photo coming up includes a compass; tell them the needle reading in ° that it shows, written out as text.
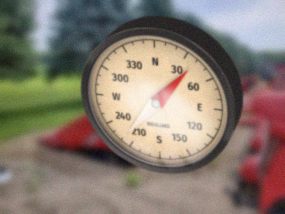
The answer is 40 °
